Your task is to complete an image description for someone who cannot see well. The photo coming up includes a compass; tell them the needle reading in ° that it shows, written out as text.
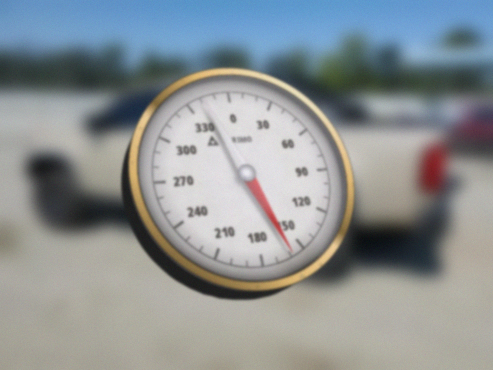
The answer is 160 °
